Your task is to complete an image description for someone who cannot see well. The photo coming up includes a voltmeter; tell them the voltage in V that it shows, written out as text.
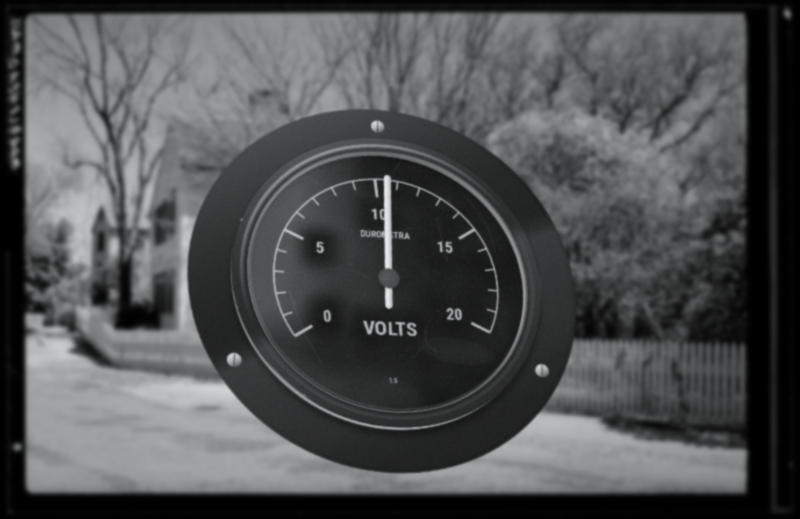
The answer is 10.5 V
